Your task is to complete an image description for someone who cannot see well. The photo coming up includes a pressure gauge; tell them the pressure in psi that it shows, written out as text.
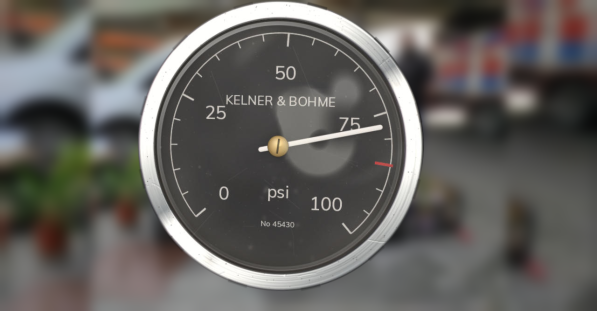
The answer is 77.5 psi
